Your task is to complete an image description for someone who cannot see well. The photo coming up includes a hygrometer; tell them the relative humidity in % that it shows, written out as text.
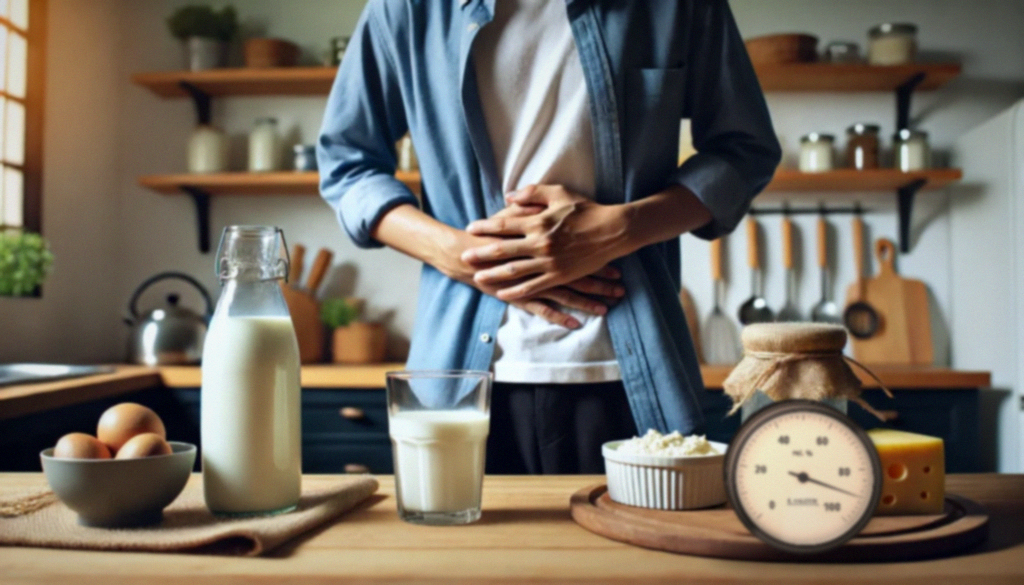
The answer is 90 %
